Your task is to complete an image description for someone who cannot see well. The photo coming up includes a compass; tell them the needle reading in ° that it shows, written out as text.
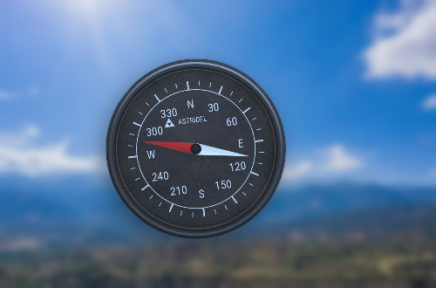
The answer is 285 °
